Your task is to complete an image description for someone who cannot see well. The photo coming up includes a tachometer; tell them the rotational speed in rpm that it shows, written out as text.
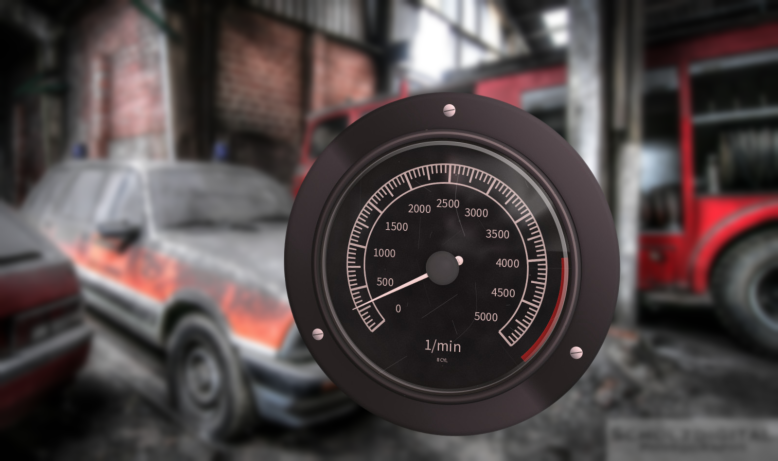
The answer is 300 rpm
